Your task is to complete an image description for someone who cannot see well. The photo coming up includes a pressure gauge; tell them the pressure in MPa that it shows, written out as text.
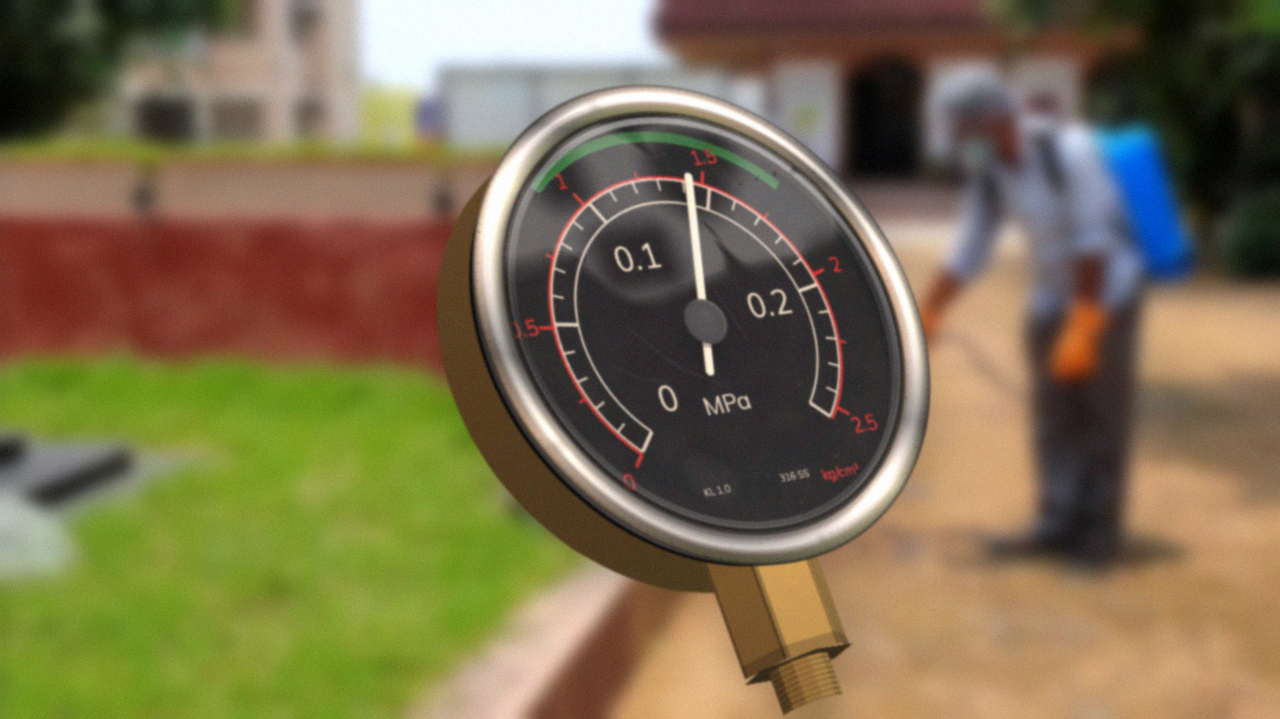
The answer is 0.14 MPa
